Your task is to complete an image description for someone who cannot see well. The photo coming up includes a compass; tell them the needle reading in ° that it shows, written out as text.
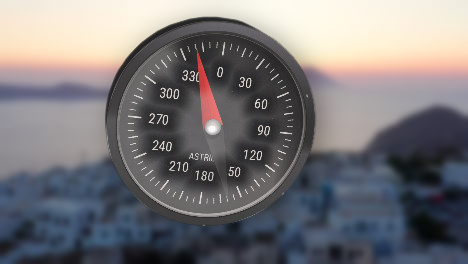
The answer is 340 °
